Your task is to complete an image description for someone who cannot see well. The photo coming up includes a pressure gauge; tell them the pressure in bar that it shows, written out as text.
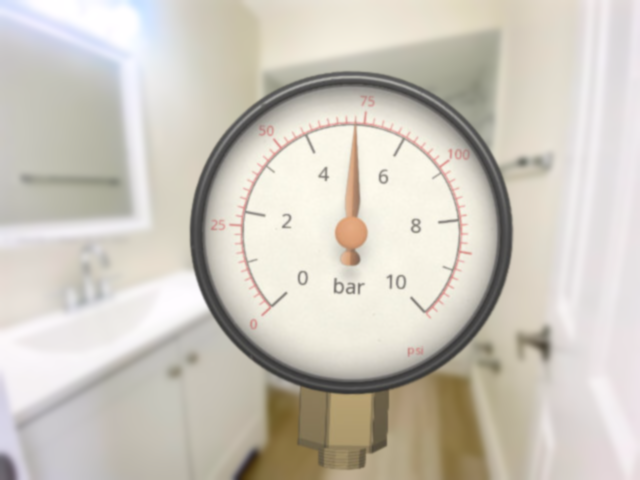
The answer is 5 bar
